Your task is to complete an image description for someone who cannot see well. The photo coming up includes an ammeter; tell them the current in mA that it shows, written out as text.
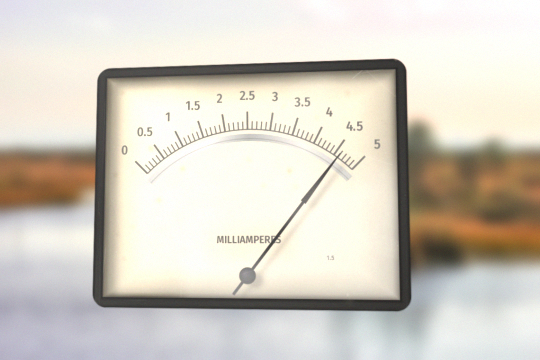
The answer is 4.6 mA
